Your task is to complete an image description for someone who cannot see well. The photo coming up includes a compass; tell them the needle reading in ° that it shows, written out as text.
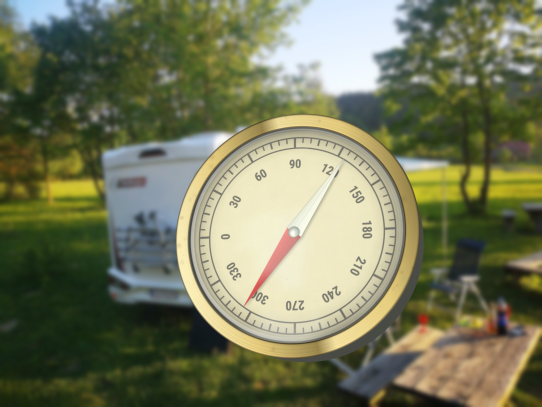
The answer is 305 °
